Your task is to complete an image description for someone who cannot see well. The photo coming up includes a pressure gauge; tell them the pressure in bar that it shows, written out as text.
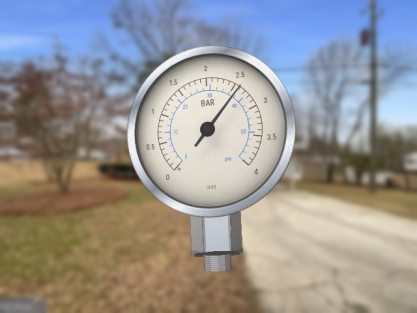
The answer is 2.6 bar
